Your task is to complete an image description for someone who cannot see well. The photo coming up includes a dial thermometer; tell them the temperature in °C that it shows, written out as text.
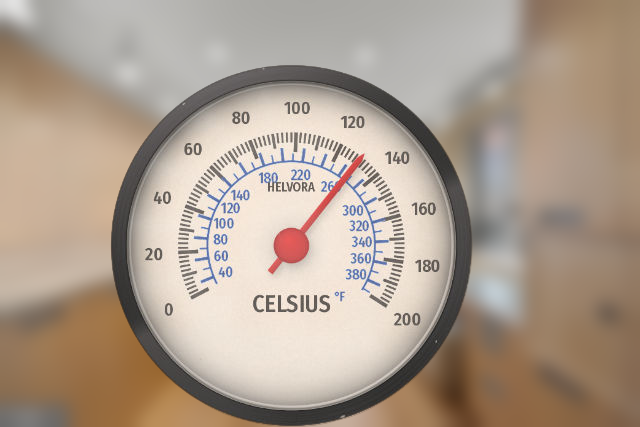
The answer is 130 °C
